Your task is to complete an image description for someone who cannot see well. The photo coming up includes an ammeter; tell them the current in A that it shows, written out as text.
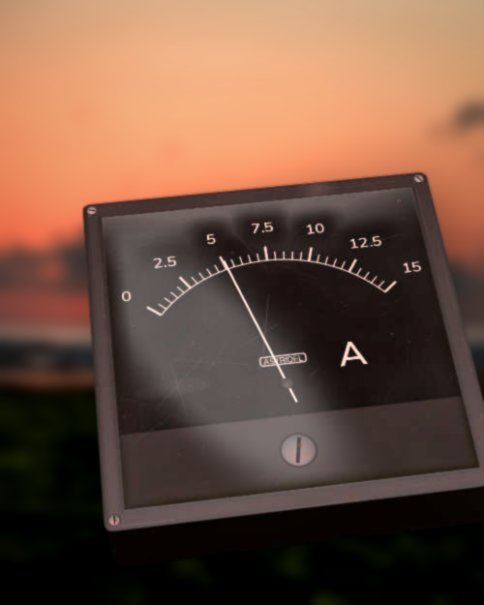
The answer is 5 A
